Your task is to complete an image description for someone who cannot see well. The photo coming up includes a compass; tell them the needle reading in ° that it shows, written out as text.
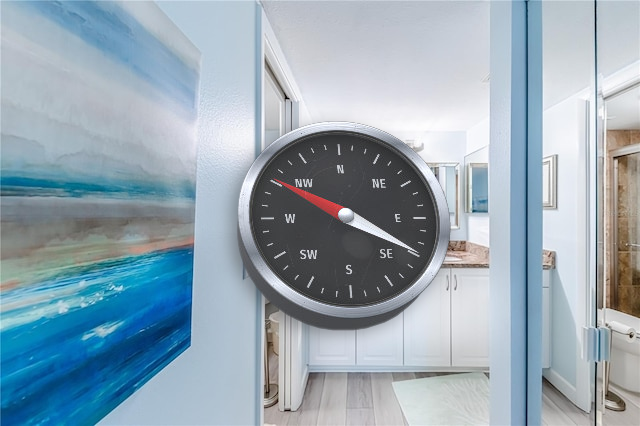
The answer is 300 °
